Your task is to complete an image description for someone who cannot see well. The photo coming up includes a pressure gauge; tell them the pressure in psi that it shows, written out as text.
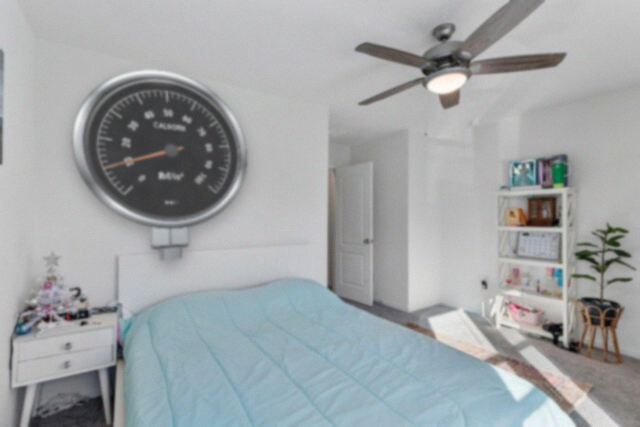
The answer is 10 psi
